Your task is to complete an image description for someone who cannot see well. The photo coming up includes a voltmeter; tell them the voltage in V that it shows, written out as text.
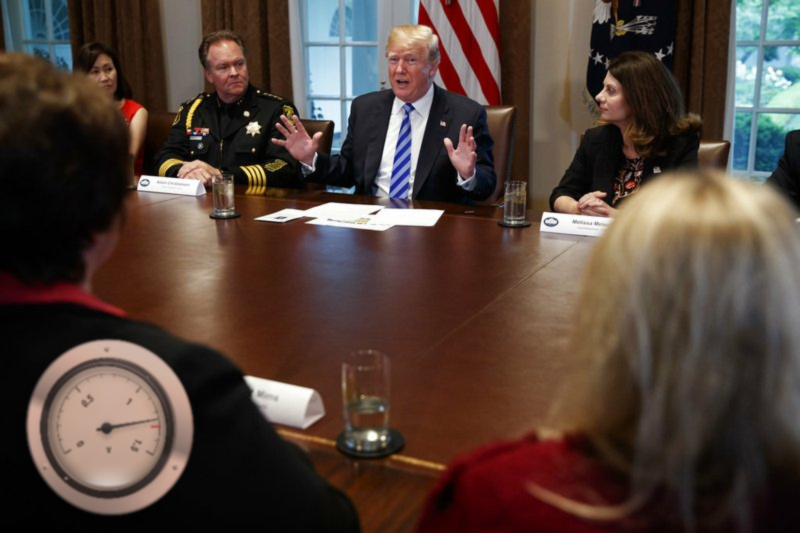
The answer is 1.25 V
